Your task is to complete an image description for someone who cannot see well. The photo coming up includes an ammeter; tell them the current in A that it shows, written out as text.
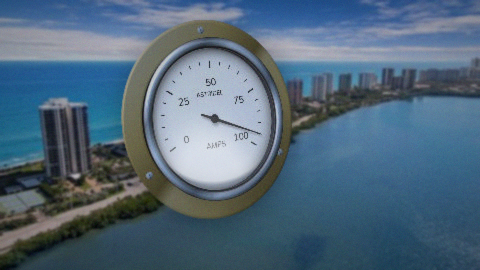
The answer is 95 A
